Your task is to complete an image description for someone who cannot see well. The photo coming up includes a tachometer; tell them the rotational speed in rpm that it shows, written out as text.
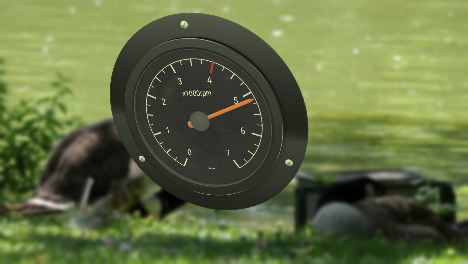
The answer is 5125 rpm
